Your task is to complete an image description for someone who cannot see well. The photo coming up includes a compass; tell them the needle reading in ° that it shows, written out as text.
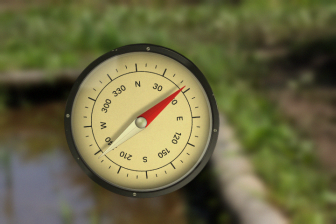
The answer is 55 °
